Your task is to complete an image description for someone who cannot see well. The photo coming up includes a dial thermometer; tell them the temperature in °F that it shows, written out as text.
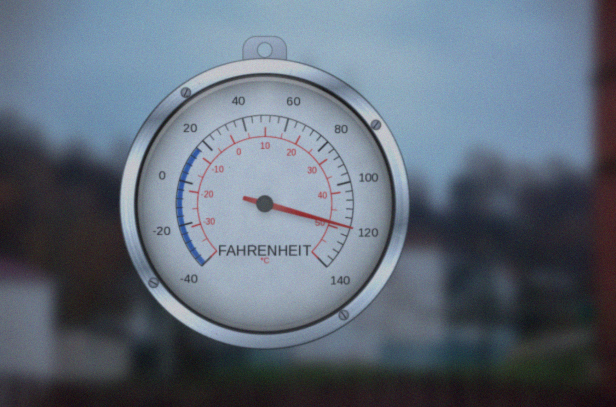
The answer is 120 °F
